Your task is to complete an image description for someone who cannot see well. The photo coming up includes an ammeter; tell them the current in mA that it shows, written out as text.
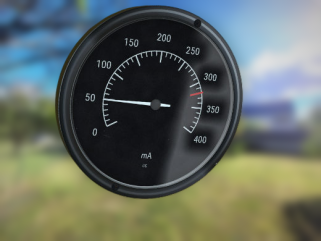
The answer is 50 mA
